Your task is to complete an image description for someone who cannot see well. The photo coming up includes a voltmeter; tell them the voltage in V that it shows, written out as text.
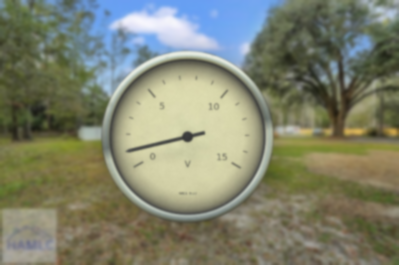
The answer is 1 V
